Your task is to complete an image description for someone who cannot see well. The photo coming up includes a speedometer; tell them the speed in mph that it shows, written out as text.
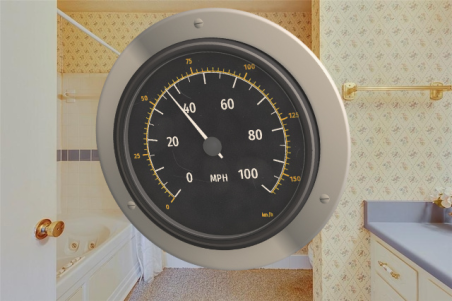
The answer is 37.5 mph
